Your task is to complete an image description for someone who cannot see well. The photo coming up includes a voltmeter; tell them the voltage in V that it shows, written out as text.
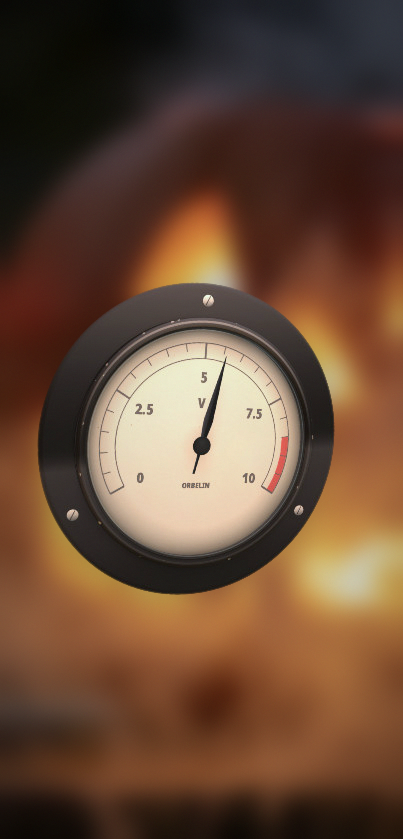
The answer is 5.5 V
